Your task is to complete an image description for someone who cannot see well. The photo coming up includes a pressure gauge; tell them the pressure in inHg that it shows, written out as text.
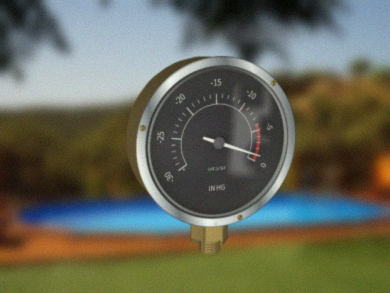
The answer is -1 inHg
